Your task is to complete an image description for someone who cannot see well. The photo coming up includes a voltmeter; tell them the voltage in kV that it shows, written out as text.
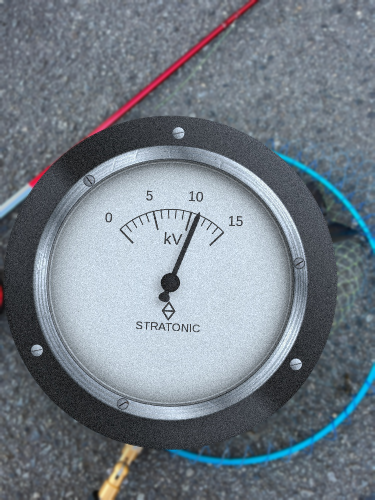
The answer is 11 kV
